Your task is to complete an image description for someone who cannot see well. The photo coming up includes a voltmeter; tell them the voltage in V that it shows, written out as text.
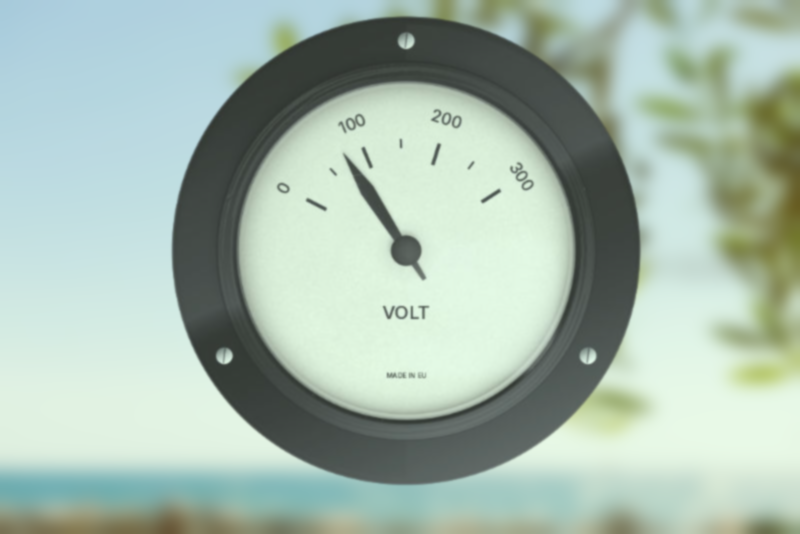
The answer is 75 V
